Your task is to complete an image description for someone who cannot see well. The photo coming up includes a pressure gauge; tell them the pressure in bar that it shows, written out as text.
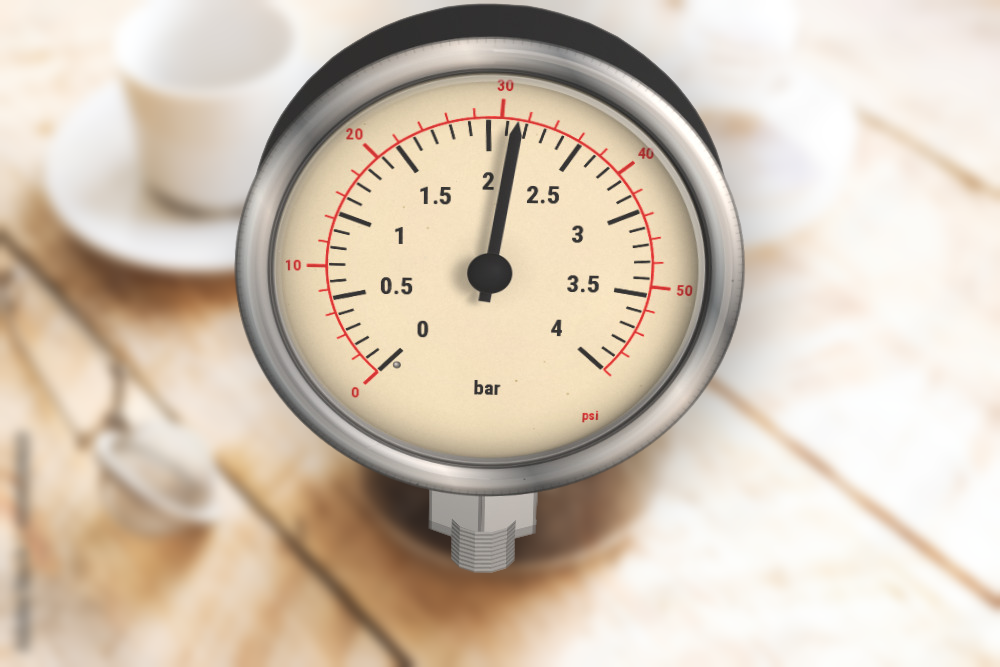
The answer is 2.15 bar
